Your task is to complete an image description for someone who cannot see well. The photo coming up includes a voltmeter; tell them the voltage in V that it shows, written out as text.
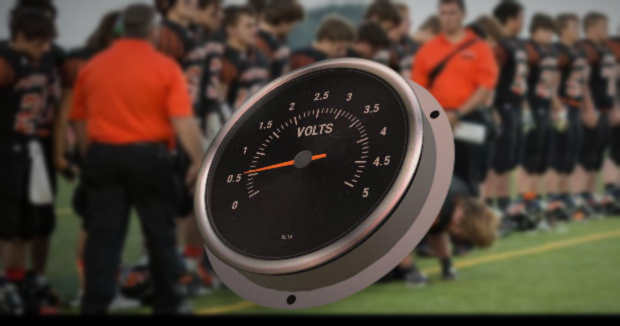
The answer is 0.5 V
